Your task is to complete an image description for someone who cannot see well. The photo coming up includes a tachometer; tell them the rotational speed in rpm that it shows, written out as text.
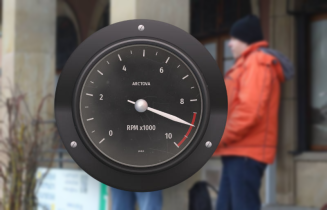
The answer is 9000 rpm
